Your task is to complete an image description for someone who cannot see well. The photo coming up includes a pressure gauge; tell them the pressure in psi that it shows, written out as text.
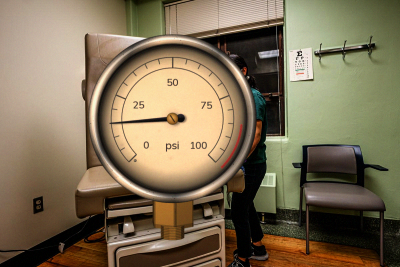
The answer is 15 psi
